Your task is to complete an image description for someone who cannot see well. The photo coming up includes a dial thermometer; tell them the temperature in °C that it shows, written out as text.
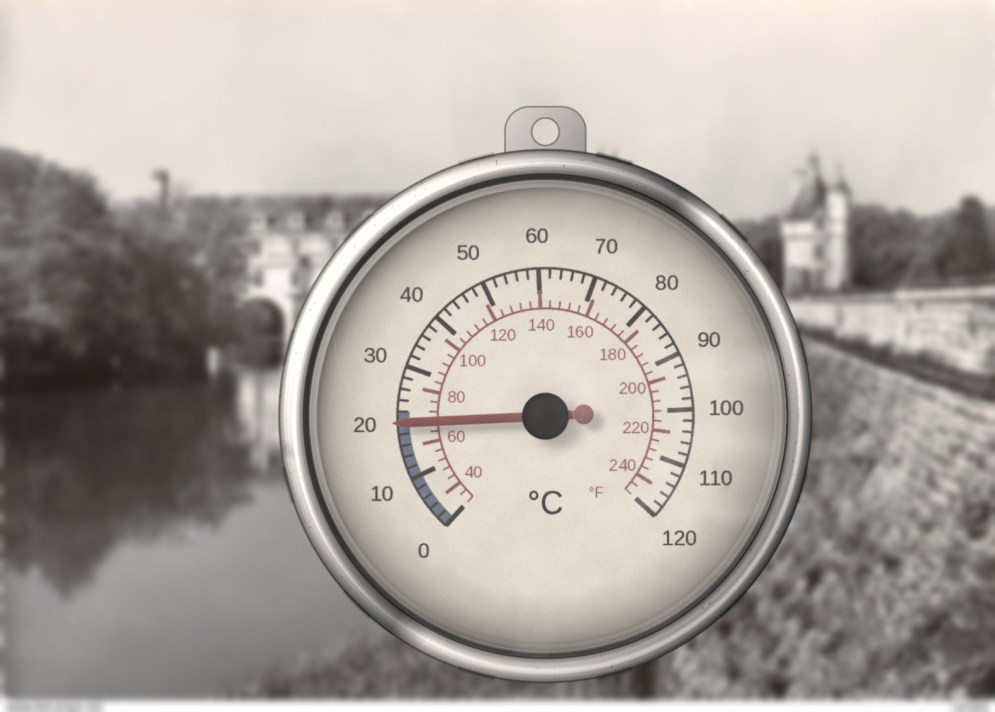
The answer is 20 °C
